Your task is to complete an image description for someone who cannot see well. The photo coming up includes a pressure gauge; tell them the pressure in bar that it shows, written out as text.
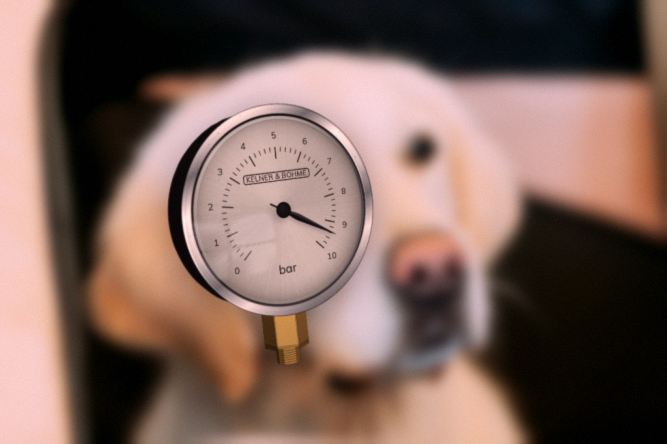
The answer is 9.4 bar
